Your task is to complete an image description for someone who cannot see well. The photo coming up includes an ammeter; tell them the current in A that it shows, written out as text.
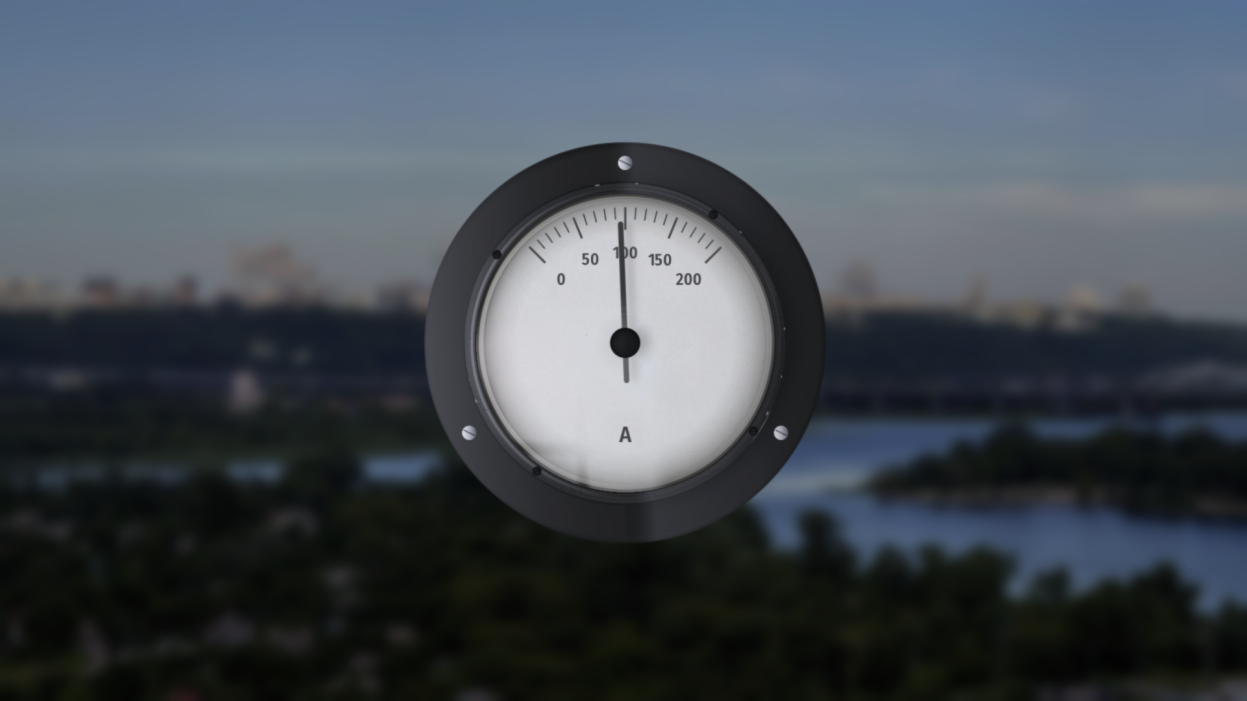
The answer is 95 A
